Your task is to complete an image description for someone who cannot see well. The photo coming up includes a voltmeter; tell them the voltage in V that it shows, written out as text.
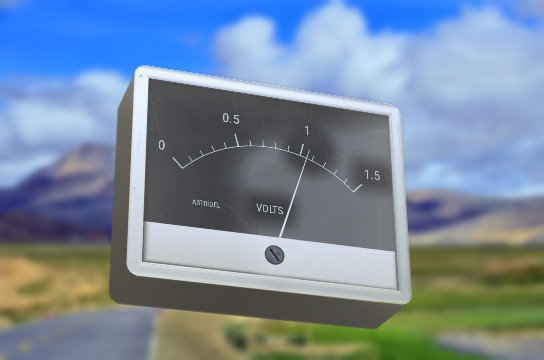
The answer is 1.05 V
